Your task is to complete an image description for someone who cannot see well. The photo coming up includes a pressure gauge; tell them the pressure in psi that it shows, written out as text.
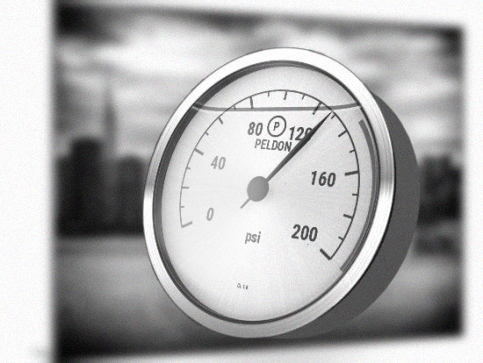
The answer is 130 psi
